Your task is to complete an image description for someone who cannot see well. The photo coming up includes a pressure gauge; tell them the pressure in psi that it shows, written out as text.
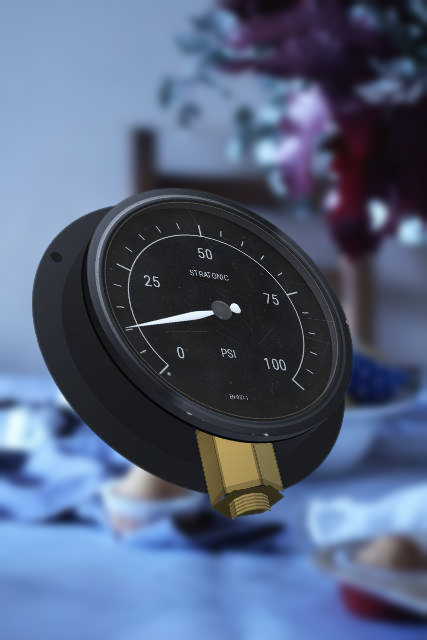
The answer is 10 psi
